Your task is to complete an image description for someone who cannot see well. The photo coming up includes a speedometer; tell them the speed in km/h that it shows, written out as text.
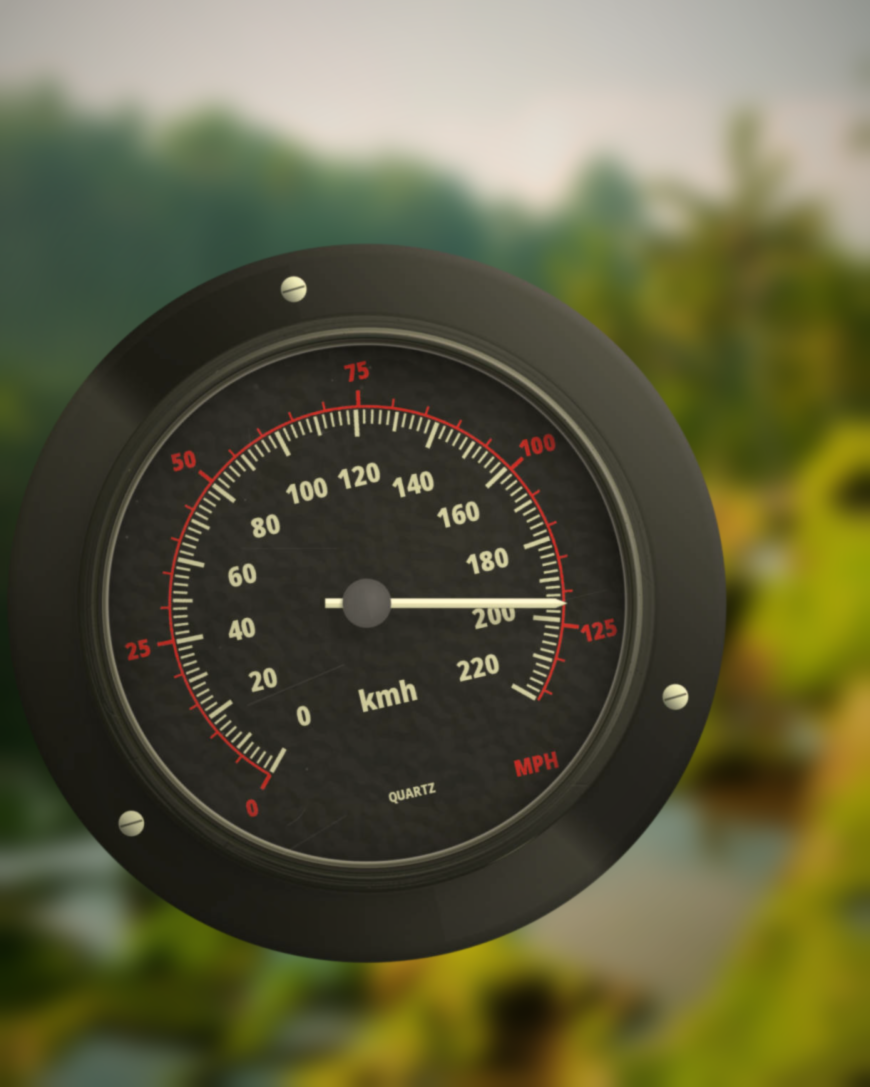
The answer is 196 km/h
